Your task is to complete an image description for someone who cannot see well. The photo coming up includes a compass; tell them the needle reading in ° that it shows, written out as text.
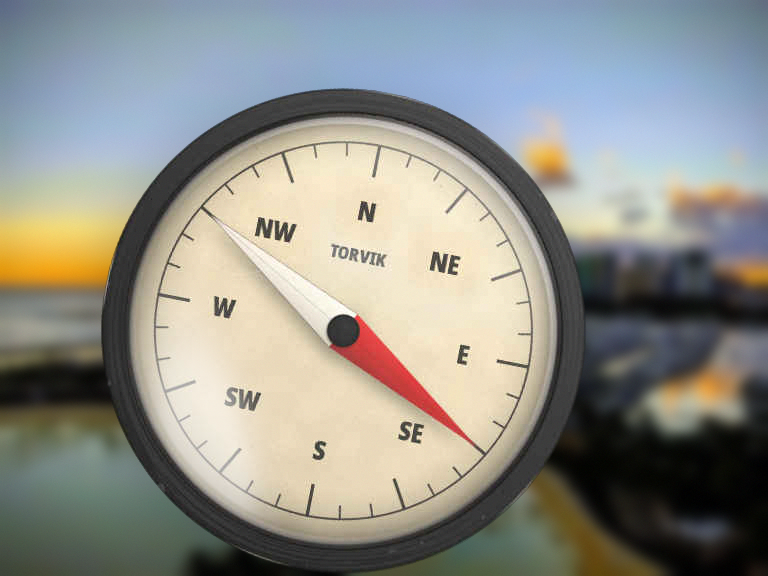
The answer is 120 °
